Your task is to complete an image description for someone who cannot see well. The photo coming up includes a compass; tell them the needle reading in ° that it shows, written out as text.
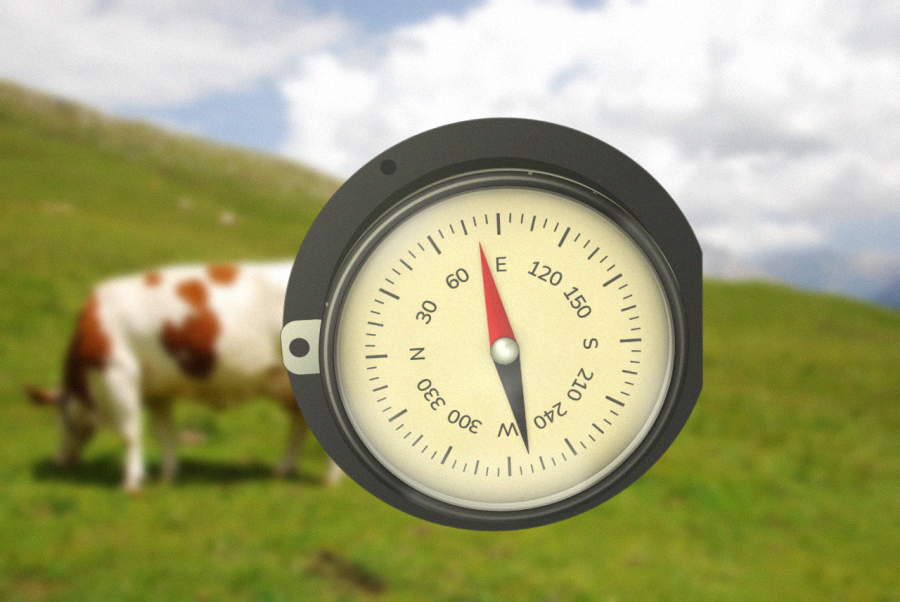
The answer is 80 °
